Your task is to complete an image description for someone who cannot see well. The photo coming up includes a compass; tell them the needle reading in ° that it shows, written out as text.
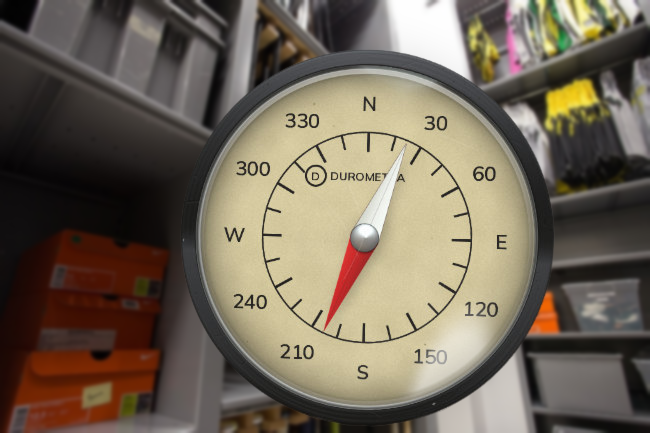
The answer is 202.5 °
